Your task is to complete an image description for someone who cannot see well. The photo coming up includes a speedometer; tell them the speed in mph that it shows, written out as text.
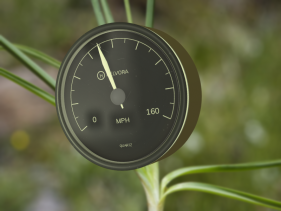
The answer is 70 mph
